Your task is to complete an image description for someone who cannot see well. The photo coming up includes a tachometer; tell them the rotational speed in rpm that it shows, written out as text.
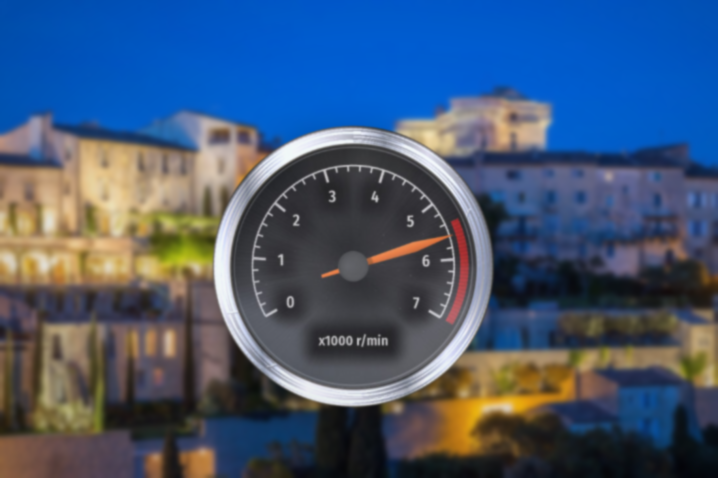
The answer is 5600 rpm
